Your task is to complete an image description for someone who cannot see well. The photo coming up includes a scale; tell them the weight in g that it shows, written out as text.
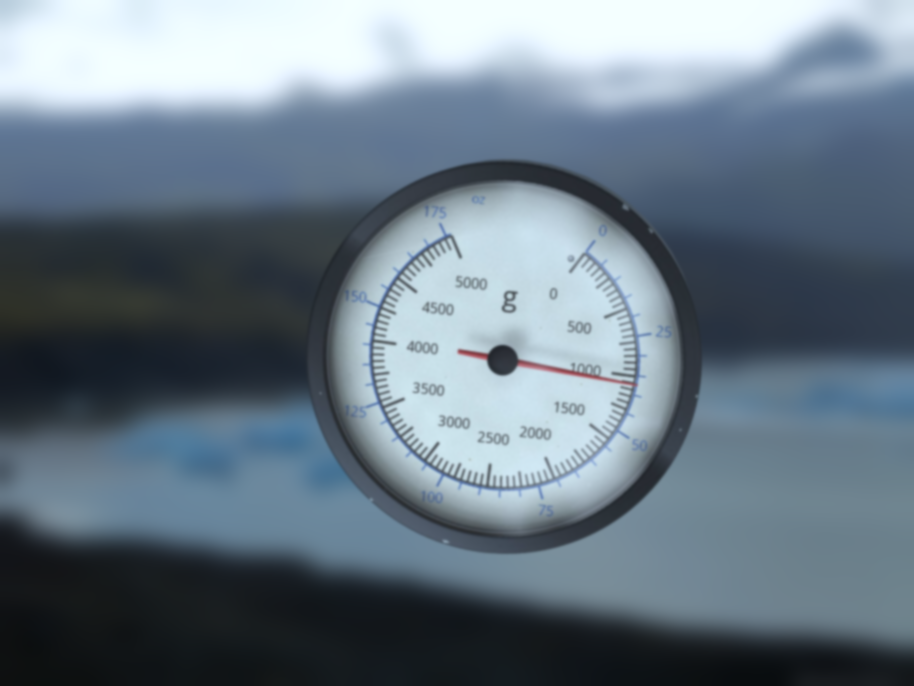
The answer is 1050 g
